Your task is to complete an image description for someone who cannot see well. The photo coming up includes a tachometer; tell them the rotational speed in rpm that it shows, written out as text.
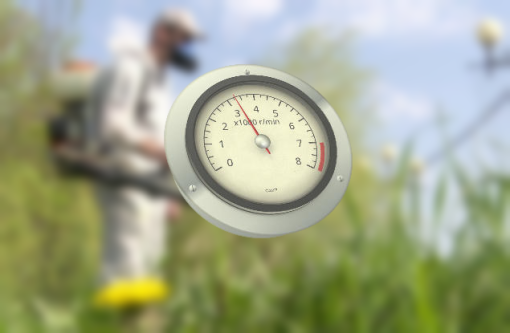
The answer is 3250 rpm
